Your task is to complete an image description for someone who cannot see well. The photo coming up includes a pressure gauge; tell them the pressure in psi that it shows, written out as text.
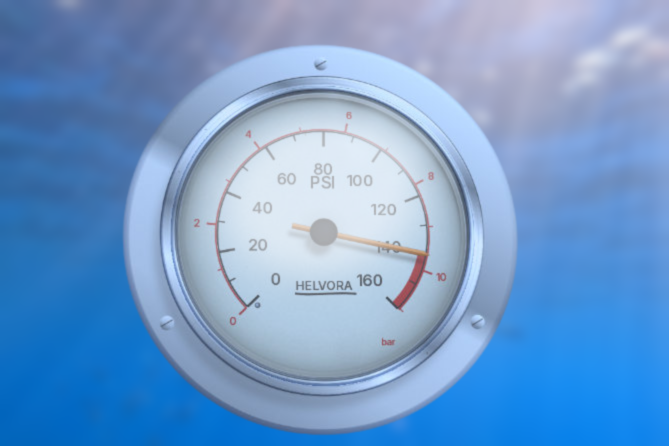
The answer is 140 psi
